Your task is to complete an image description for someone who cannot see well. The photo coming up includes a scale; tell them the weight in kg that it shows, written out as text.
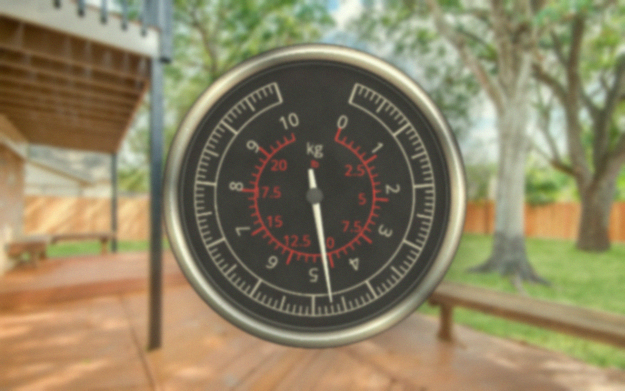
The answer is 4.7 kg
